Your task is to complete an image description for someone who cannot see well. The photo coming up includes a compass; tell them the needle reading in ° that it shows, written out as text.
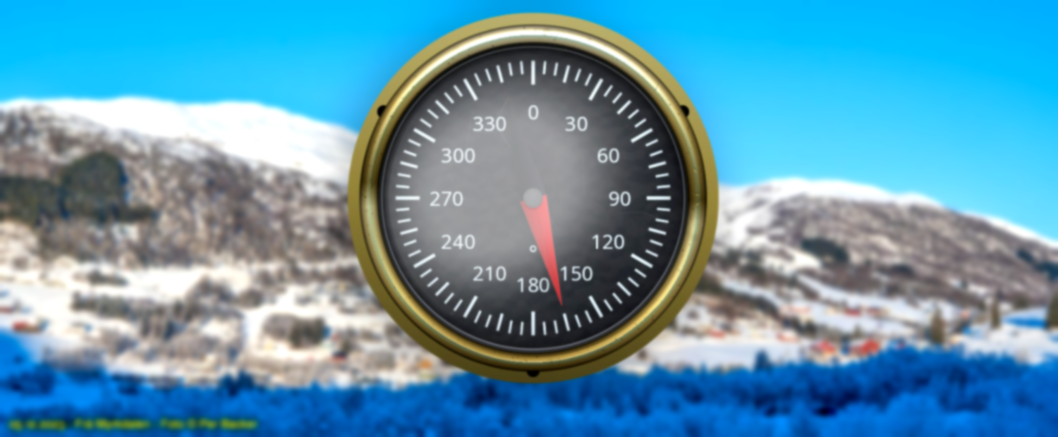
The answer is 165 °
